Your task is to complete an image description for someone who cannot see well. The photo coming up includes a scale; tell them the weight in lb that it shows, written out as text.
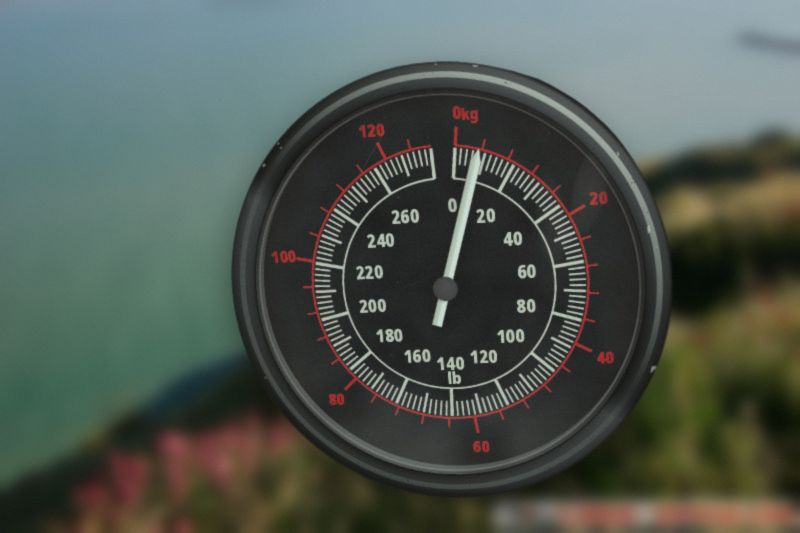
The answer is 8 lb
